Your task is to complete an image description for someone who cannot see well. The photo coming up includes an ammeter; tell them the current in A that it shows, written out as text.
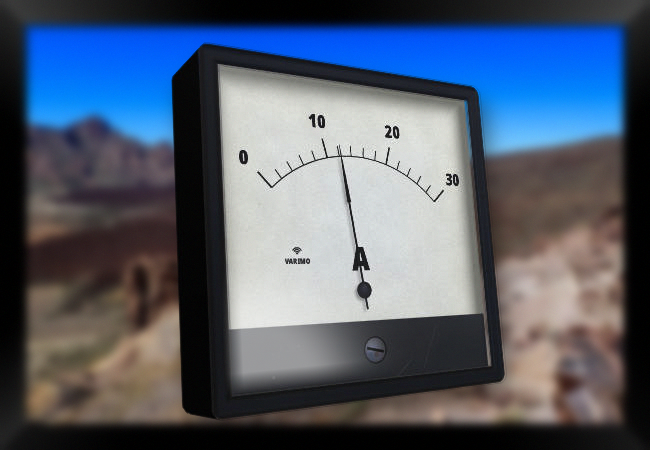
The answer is 12 A
